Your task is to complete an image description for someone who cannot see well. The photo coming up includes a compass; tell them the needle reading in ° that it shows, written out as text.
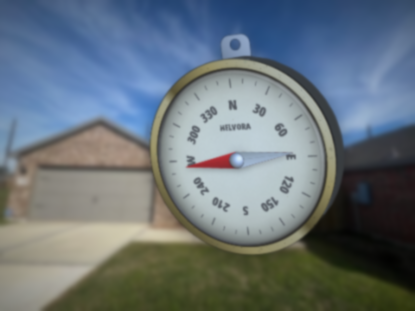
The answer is 265 °
